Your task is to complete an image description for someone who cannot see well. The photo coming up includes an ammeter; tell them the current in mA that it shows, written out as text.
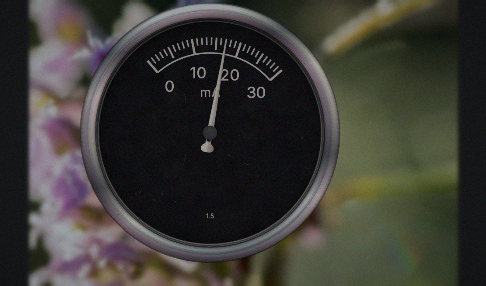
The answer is 17 mA
